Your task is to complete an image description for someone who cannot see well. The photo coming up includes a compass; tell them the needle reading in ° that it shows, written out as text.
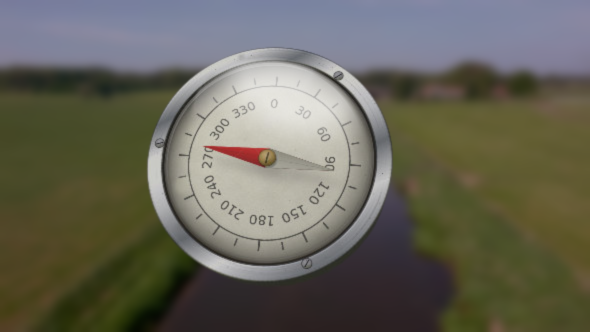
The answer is 277.5 °
